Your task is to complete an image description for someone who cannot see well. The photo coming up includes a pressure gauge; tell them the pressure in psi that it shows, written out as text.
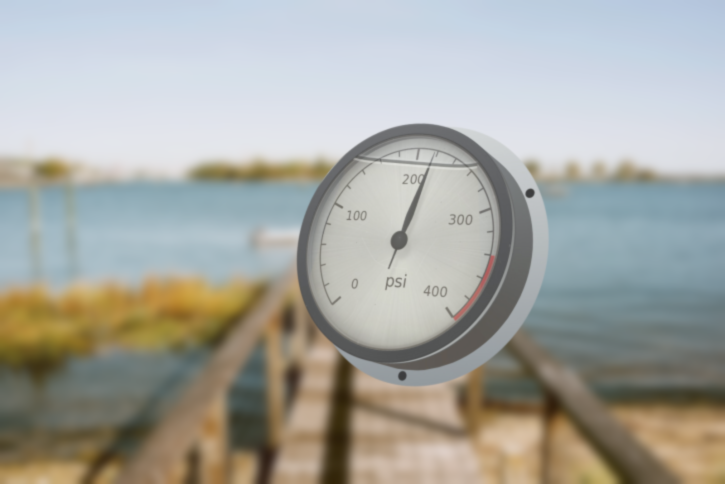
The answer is 220 psi
